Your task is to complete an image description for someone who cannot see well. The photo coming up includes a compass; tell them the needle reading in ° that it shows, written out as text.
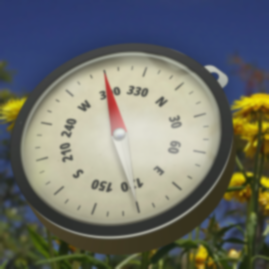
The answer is 300 °
